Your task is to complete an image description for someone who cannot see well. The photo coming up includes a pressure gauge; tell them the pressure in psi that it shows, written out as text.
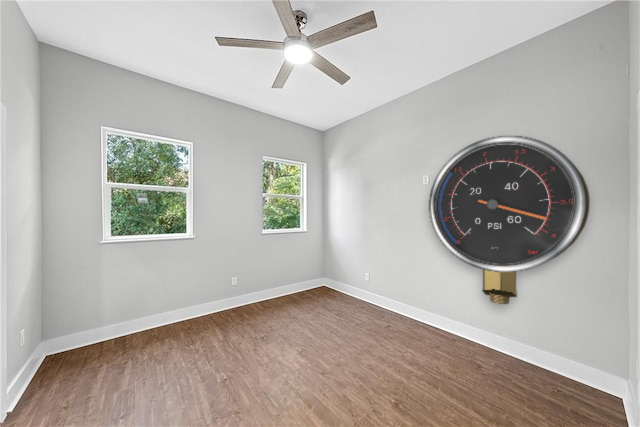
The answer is 55 psi
